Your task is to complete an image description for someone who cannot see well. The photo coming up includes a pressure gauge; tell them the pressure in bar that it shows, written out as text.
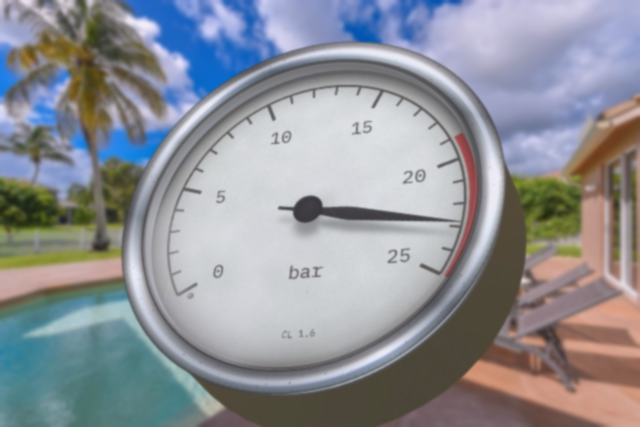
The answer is 23 bar
